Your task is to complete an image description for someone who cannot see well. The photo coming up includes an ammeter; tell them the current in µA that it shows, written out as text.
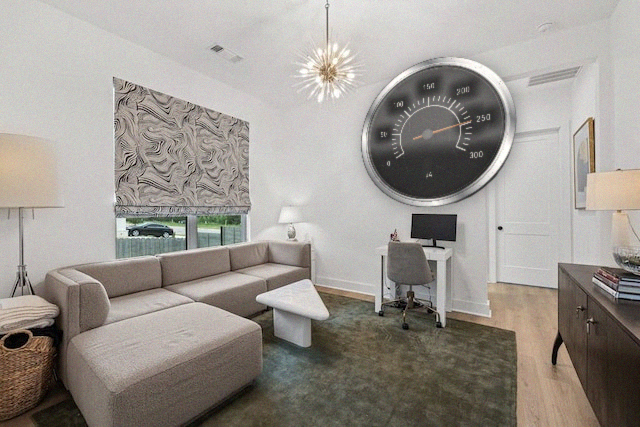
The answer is 250 µA
